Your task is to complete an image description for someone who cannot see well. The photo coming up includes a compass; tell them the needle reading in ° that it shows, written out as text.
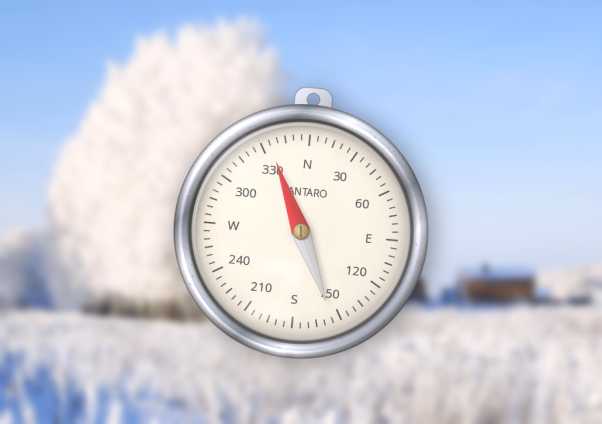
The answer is 335 °
